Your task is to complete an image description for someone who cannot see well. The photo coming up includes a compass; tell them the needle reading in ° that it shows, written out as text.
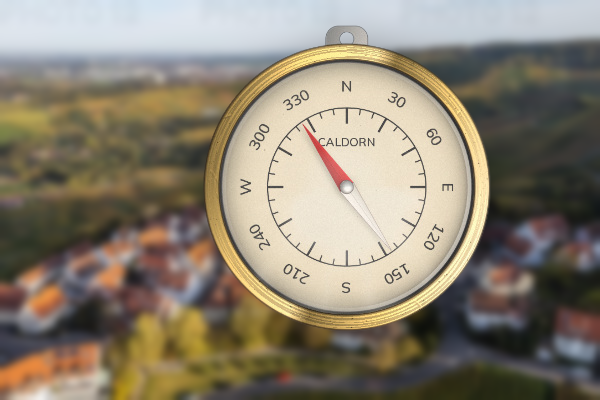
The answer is 325 °
